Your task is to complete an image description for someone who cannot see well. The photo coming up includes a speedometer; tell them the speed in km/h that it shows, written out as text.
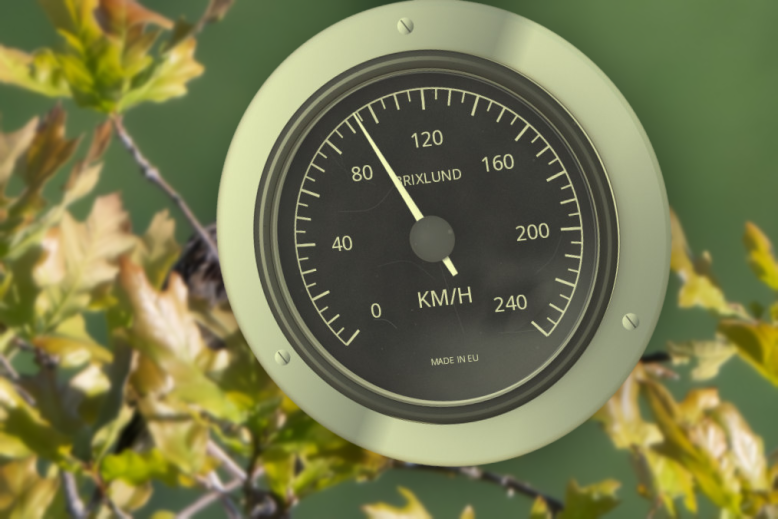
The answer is 95 km/h
